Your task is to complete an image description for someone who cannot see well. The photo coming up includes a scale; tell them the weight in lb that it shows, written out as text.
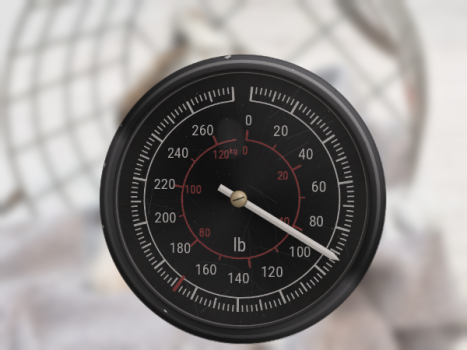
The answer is 92 lb
